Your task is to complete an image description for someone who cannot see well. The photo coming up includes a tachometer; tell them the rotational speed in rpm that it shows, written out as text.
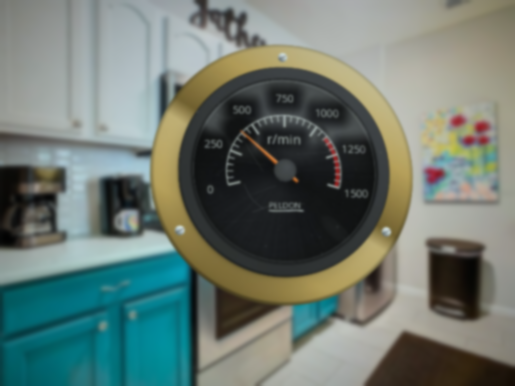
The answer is 400 rpm
